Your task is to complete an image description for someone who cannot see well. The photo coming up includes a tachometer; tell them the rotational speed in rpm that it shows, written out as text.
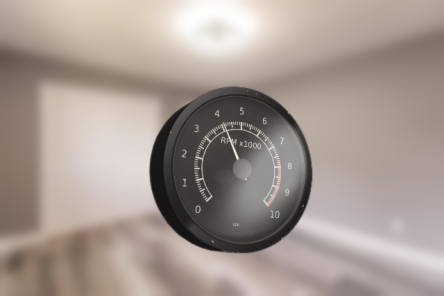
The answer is 4000 rpm
